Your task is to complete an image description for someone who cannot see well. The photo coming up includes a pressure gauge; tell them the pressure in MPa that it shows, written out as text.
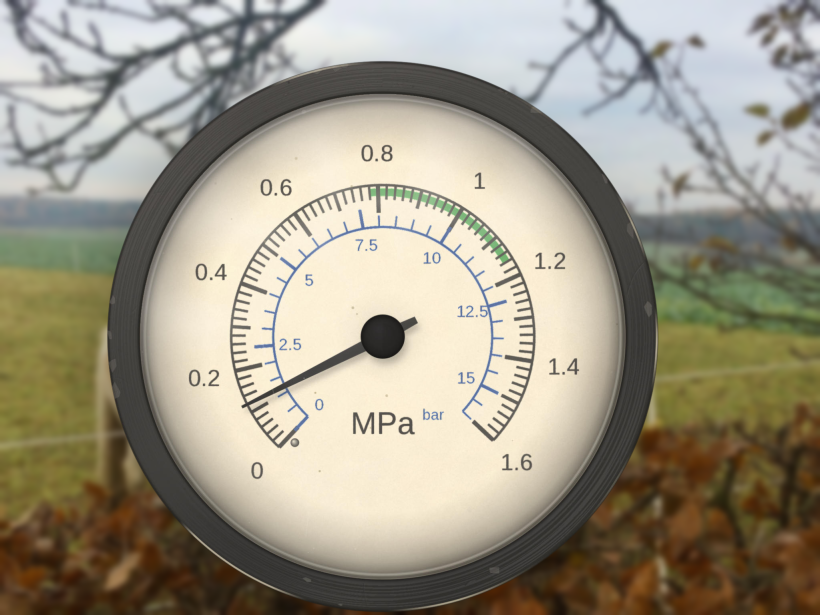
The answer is 0.12 MPa
